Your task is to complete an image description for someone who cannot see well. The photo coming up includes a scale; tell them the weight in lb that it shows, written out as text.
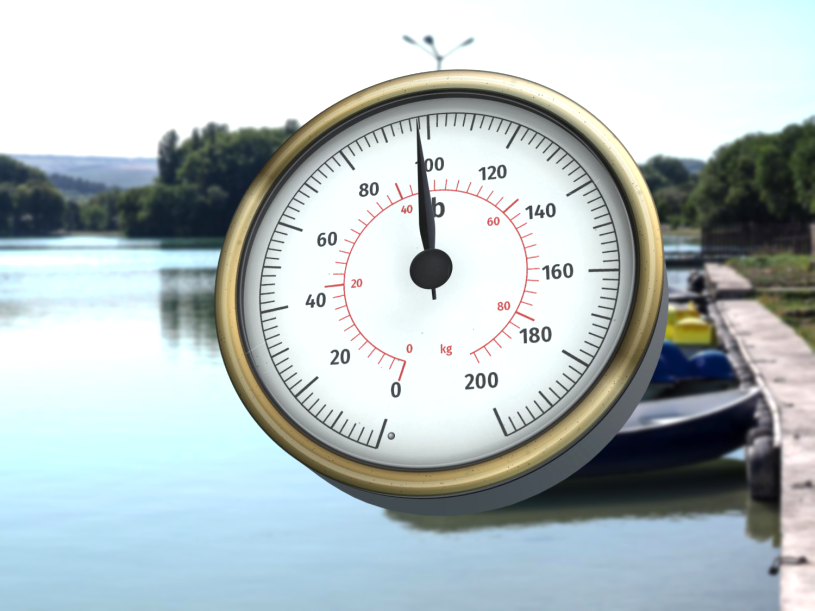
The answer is 98 lb
